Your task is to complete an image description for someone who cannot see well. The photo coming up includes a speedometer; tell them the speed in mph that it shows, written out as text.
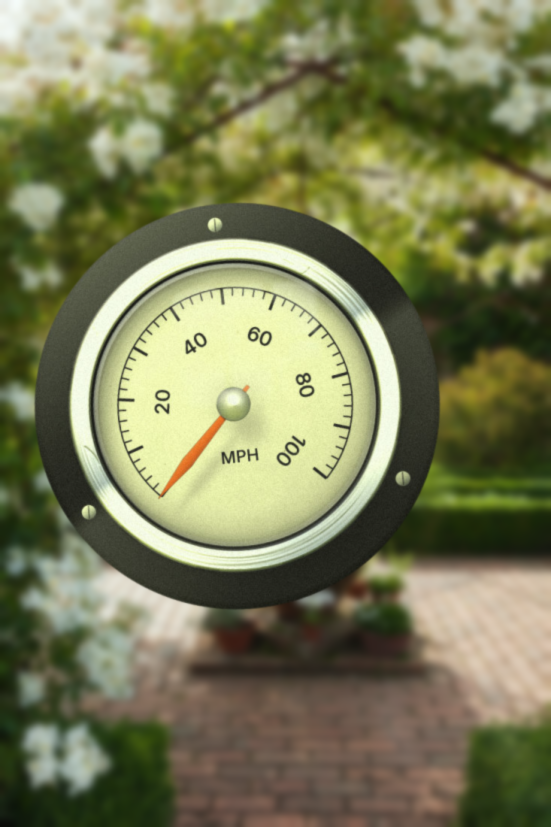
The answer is 0 mph
